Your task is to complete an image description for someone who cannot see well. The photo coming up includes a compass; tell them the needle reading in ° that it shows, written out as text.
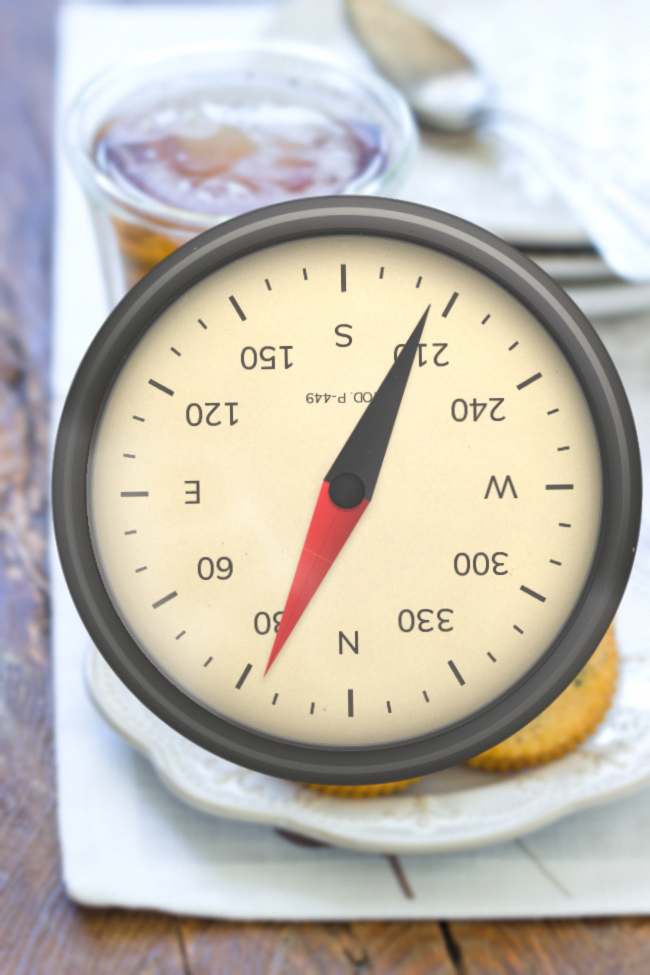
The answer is 25 °
